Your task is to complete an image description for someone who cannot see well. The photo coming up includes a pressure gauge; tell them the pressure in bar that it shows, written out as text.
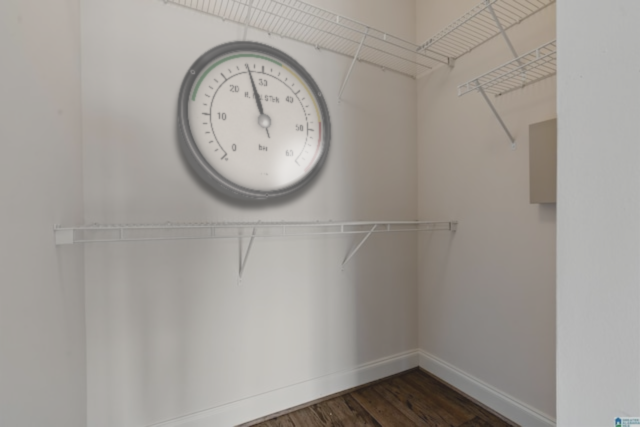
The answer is 26 bar
